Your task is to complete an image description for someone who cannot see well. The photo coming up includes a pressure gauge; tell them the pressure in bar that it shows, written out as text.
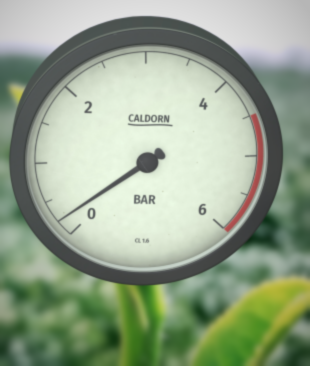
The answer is 0.25 bar
